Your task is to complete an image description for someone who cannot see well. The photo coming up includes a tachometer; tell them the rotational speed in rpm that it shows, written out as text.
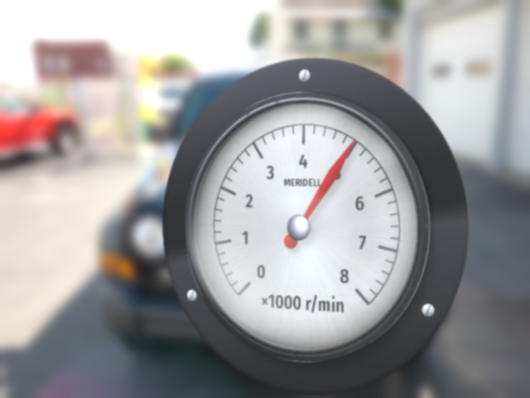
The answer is 5000 rpm
